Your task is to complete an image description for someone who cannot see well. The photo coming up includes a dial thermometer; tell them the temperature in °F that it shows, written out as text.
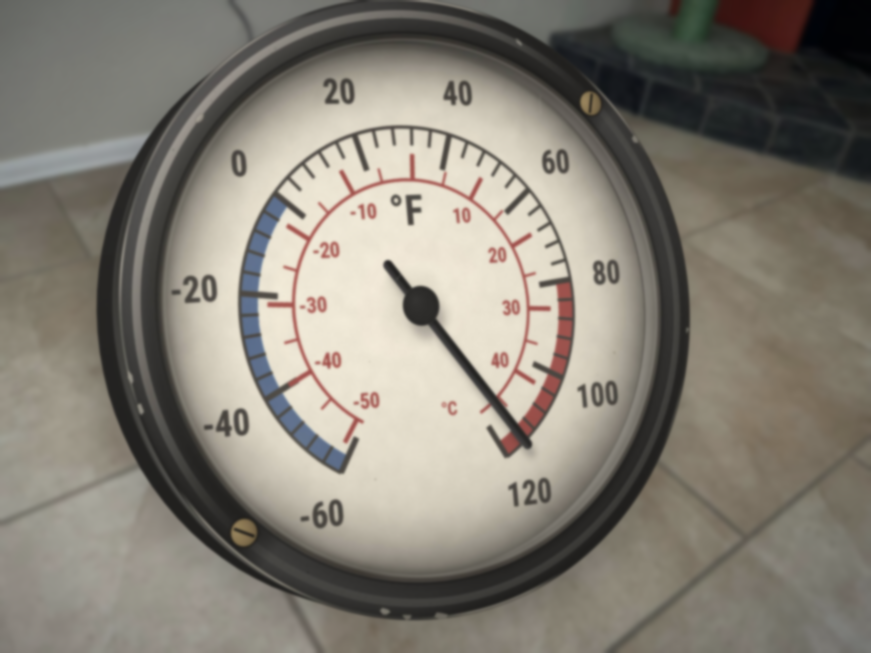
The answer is 116 °F
